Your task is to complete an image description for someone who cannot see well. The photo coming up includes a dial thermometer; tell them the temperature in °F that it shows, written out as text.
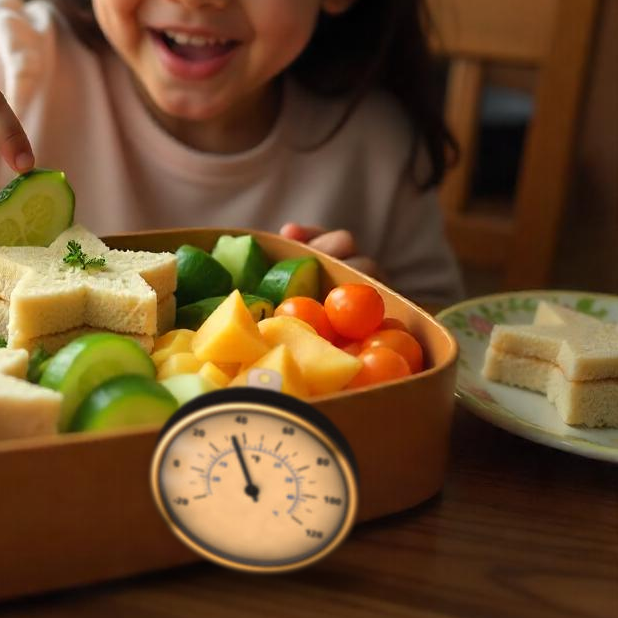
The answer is 35 °F
